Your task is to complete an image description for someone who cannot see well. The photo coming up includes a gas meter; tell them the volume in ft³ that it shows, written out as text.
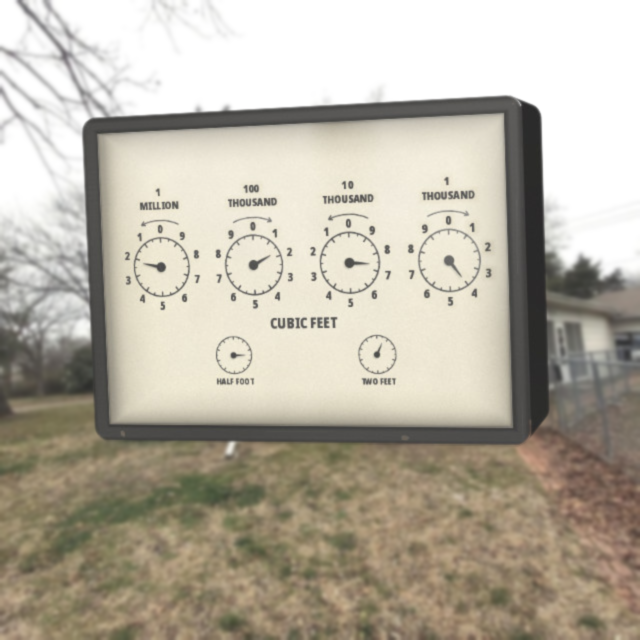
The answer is 217400 ft³
